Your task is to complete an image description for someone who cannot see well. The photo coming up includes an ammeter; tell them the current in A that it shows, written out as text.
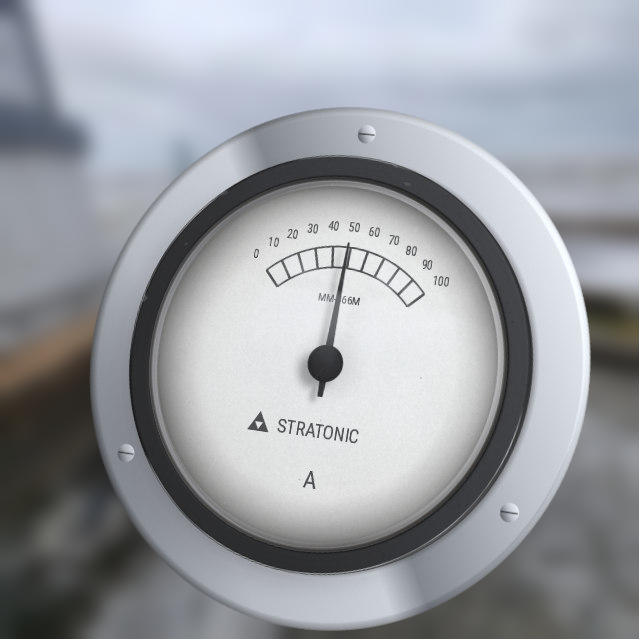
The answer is 50 A
